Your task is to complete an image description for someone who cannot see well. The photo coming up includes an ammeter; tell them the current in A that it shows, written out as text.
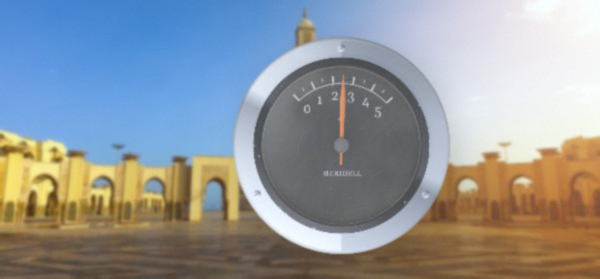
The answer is 2.5 A
